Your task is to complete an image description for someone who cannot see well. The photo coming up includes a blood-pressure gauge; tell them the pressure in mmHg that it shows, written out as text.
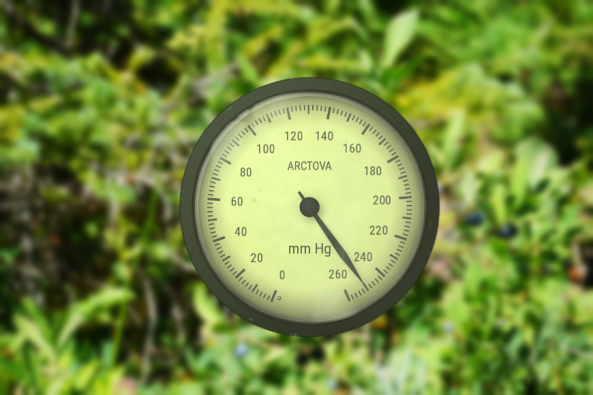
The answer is 250 mmHg
